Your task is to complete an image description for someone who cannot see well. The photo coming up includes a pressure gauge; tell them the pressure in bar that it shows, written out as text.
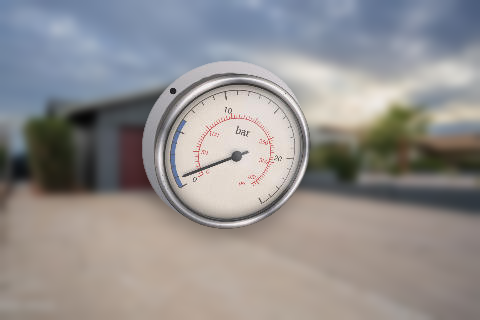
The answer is 1 bar
